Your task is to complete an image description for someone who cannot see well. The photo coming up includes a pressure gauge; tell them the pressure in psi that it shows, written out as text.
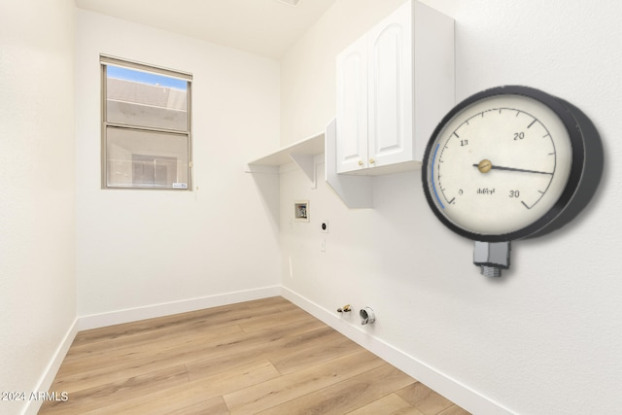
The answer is 26 psi
